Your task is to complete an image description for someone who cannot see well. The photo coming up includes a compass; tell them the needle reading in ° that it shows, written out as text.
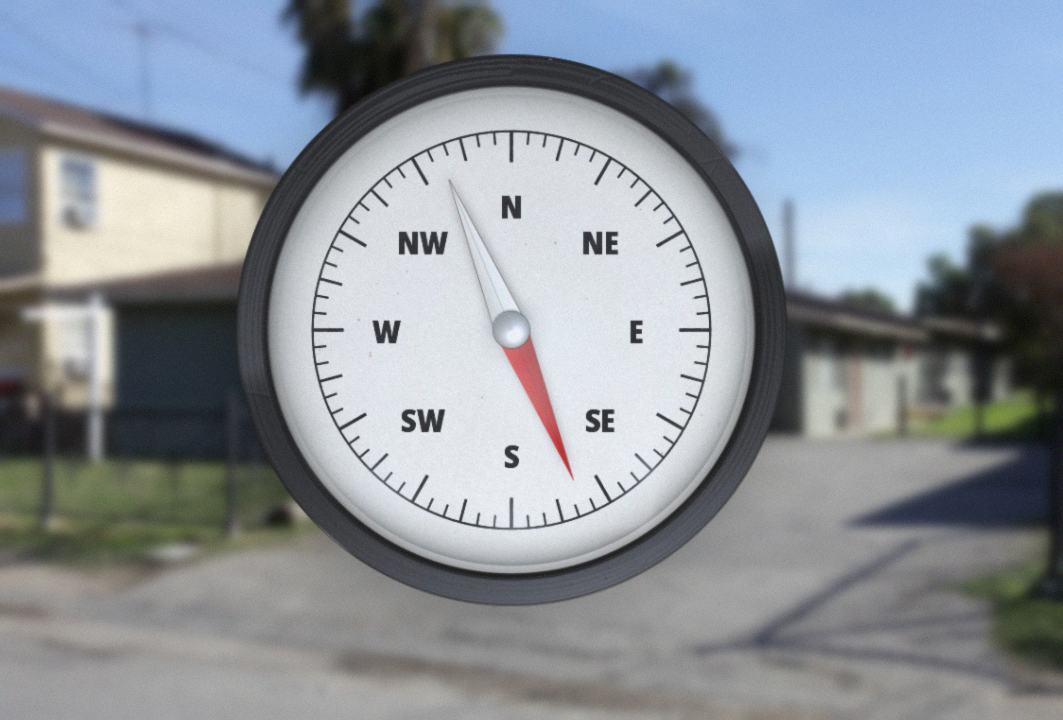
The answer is 157.5 °
